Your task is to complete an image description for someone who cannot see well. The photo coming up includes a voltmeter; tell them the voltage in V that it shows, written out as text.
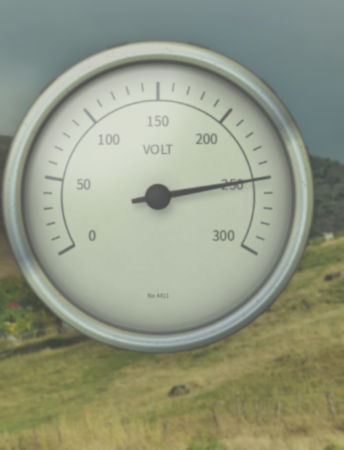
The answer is 250 V
